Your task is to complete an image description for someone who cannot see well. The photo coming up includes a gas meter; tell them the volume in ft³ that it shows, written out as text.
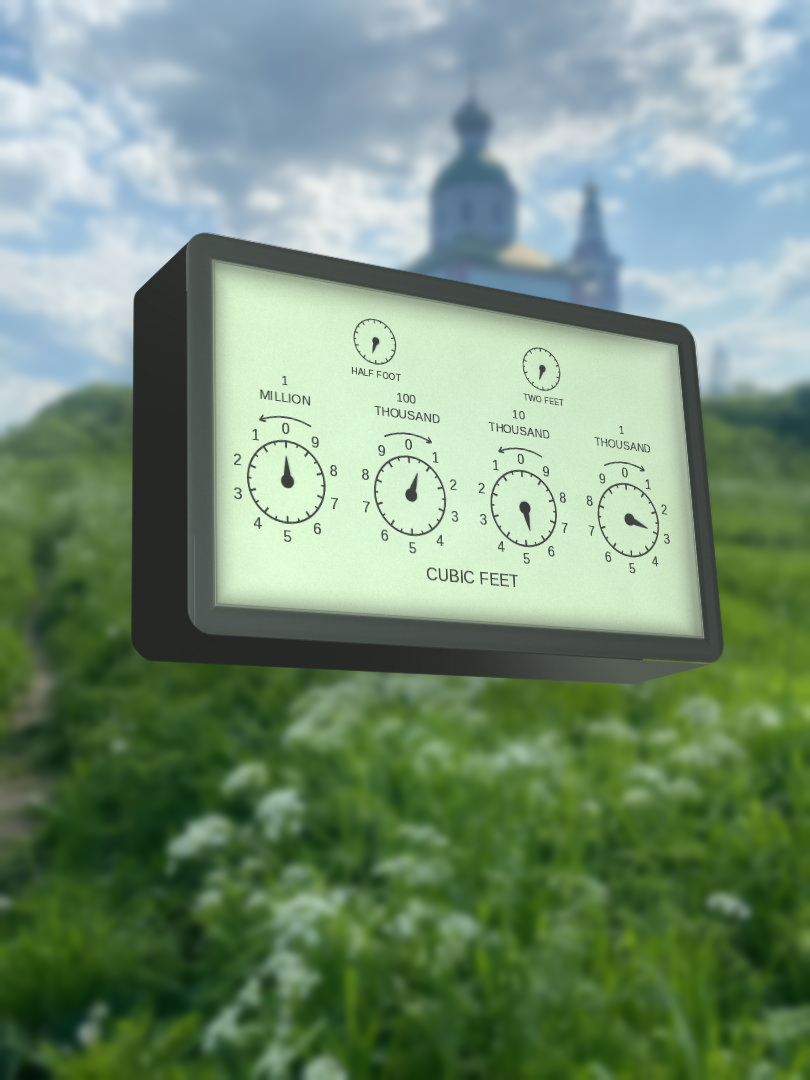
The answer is 5300 ft³
